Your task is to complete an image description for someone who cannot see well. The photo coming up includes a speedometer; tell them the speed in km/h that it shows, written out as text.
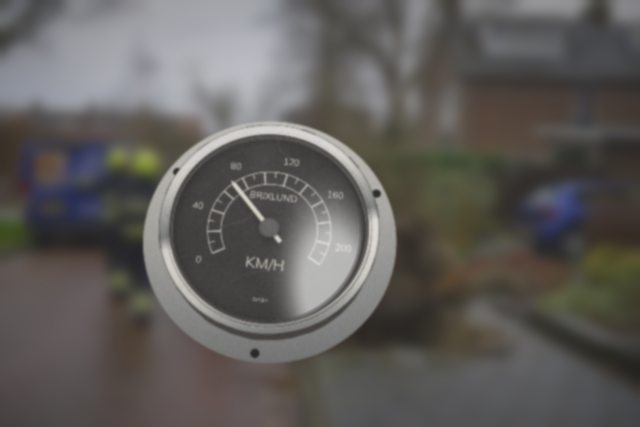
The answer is 70 km/h
